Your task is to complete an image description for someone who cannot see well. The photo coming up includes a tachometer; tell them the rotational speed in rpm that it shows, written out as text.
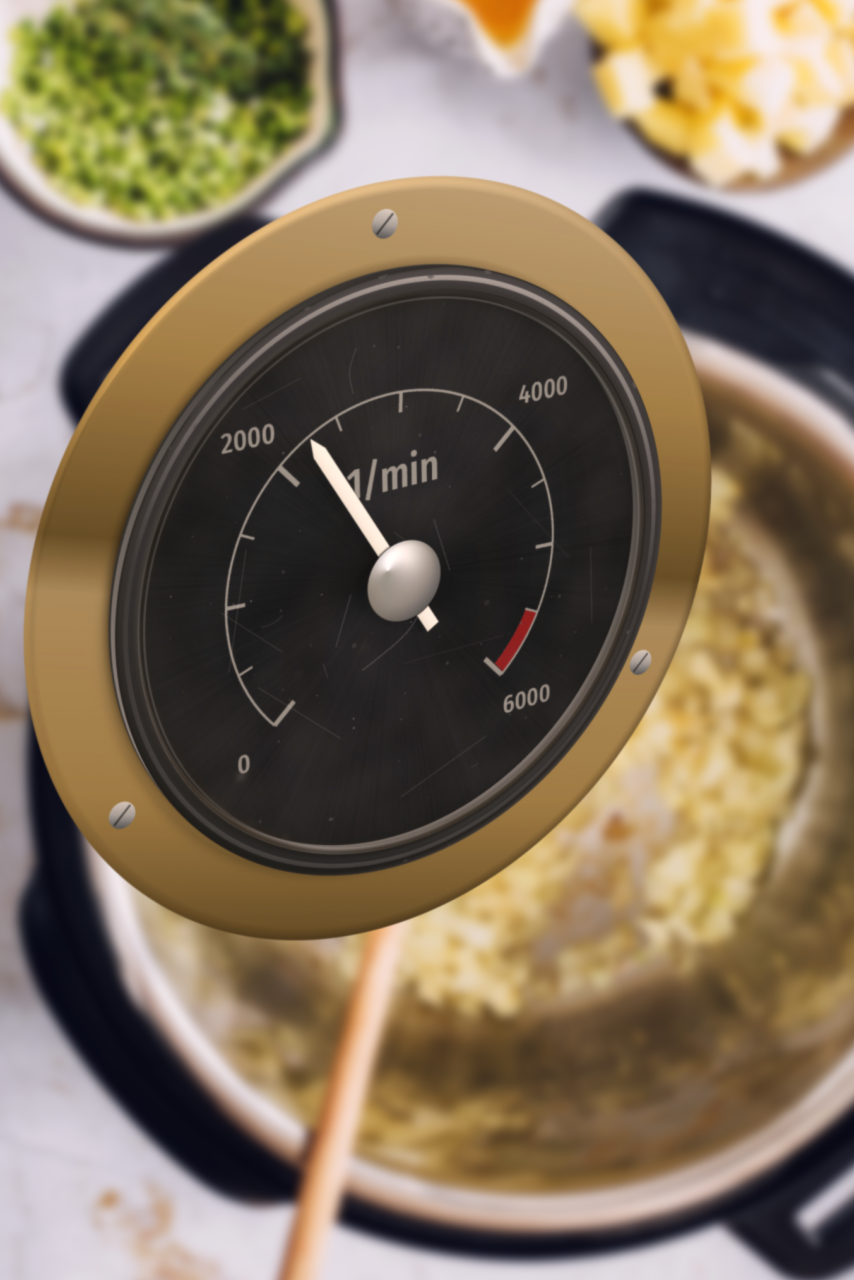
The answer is 2250 rpm
